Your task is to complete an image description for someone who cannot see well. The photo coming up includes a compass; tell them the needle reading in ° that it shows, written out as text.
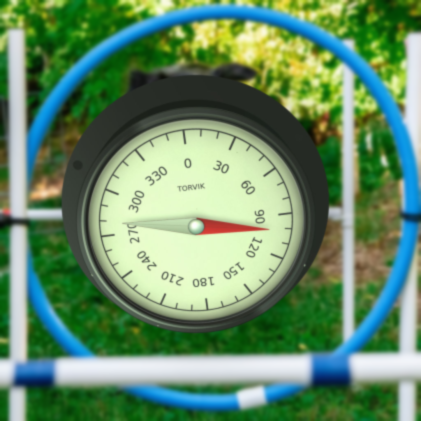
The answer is 100 °
